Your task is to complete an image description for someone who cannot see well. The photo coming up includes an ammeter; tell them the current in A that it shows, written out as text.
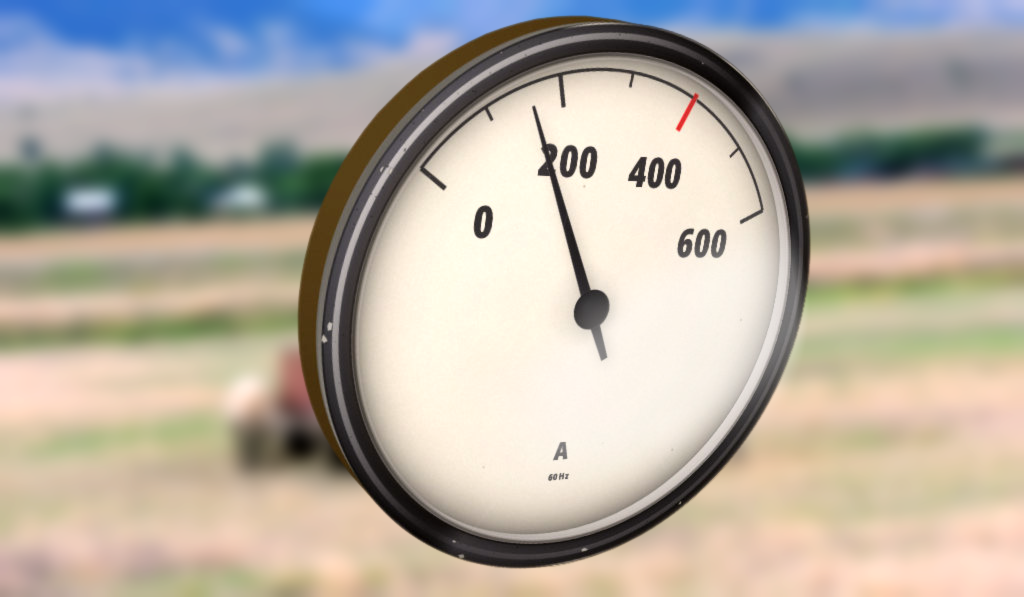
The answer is 150 A
